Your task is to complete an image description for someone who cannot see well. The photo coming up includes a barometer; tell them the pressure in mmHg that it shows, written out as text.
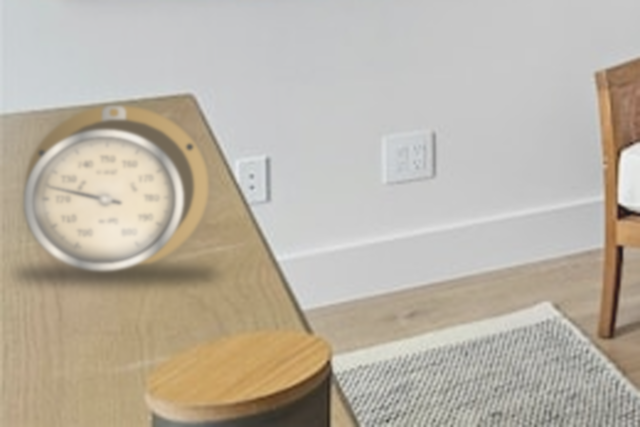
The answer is 725 mmHg
